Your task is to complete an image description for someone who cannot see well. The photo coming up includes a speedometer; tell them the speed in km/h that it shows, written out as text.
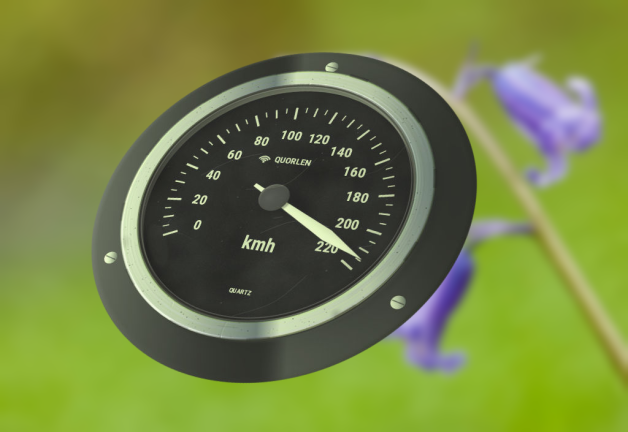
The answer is 215 km/h
